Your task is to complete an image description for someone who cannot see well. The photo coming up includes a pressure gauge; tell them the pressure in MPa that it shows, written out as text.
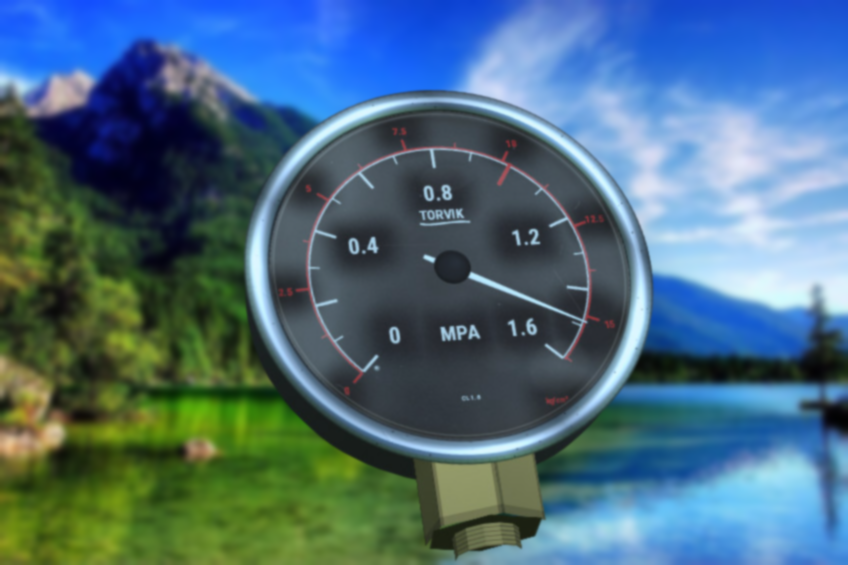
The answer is 1.5 MPa
